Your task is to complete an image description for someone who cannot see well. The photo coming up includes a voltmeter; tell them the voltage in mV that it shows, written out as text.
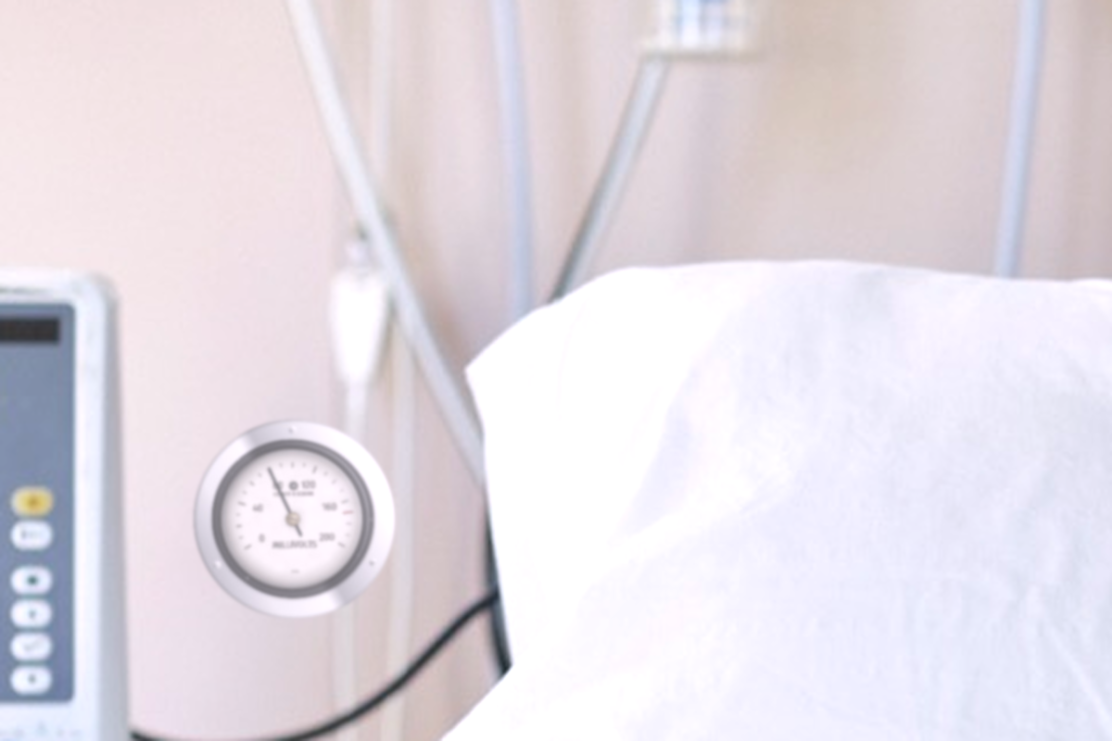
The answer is 80 mV
